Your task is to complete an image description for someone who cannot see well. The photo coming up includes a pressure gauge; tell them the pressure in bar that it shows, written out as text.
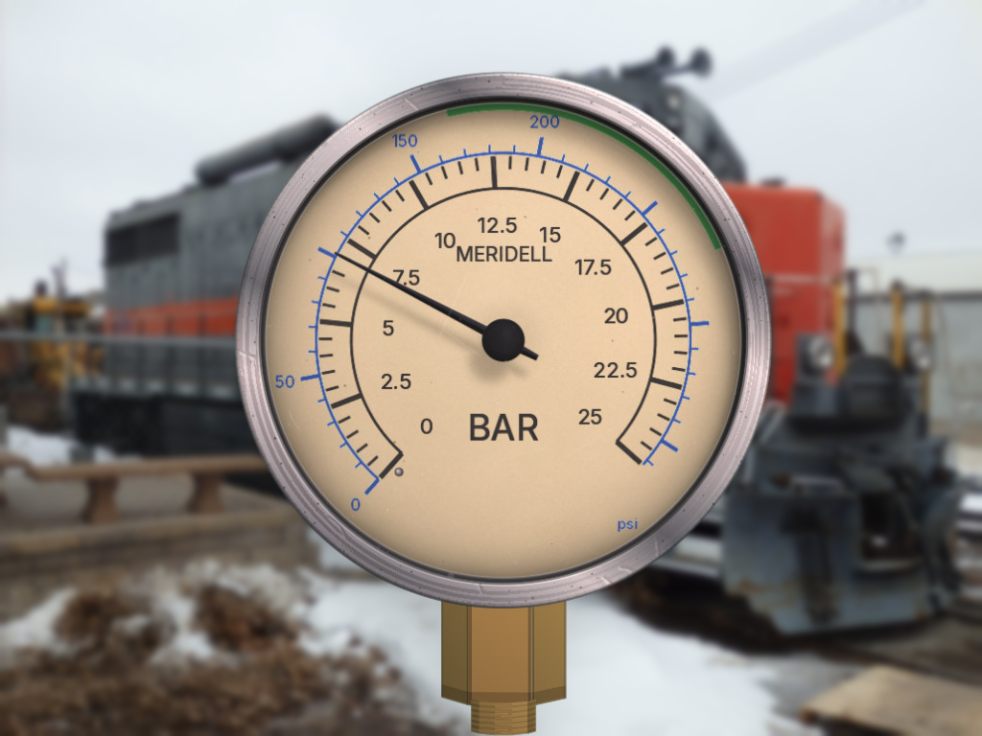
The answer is 7 bar
